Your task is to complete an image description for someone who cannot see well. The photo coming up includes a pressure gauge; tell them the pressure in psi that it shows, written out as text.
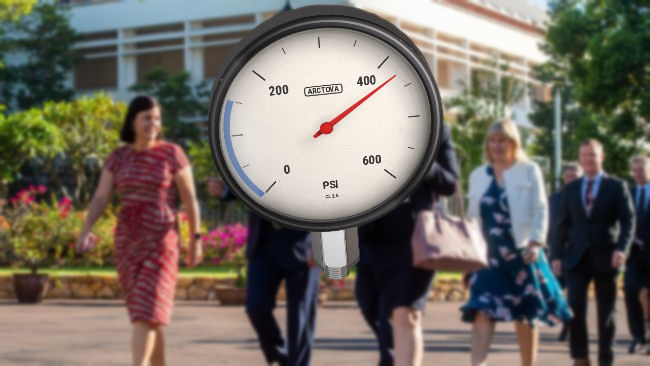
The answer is 425 psi
